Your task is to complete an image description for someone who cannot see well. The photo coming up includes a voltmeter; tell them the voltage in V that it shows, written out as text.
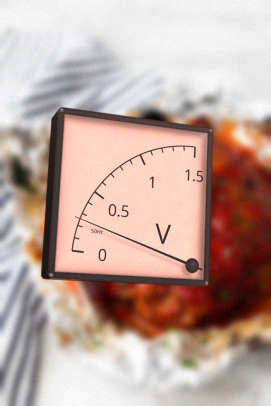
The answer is 0.25 V
